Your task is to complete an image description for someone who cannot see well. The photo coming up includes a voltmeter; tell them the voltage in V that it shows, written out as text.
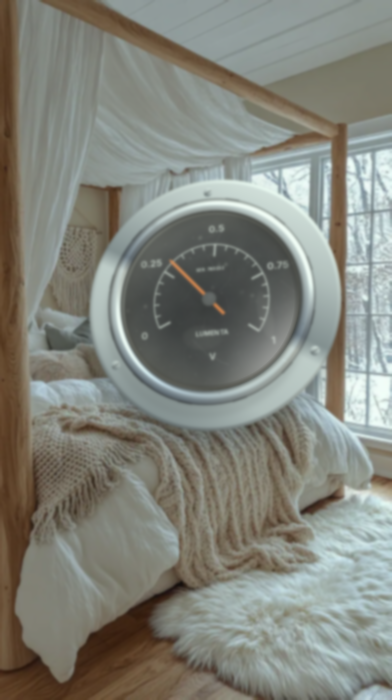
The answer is 0.3 V
